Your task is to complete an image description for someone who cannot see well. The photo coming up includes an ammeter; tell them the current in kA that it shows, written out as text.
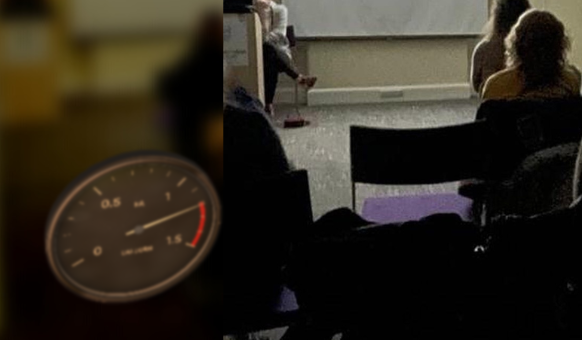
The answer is 1.2 kA
